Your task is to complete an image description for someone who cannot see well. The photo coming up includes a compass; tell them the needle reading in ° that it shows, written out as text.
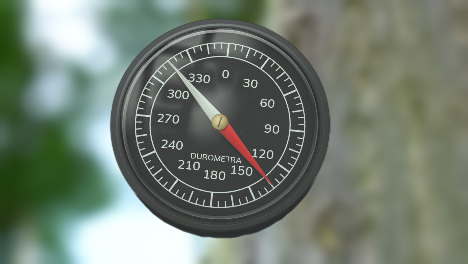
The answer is 135 °
